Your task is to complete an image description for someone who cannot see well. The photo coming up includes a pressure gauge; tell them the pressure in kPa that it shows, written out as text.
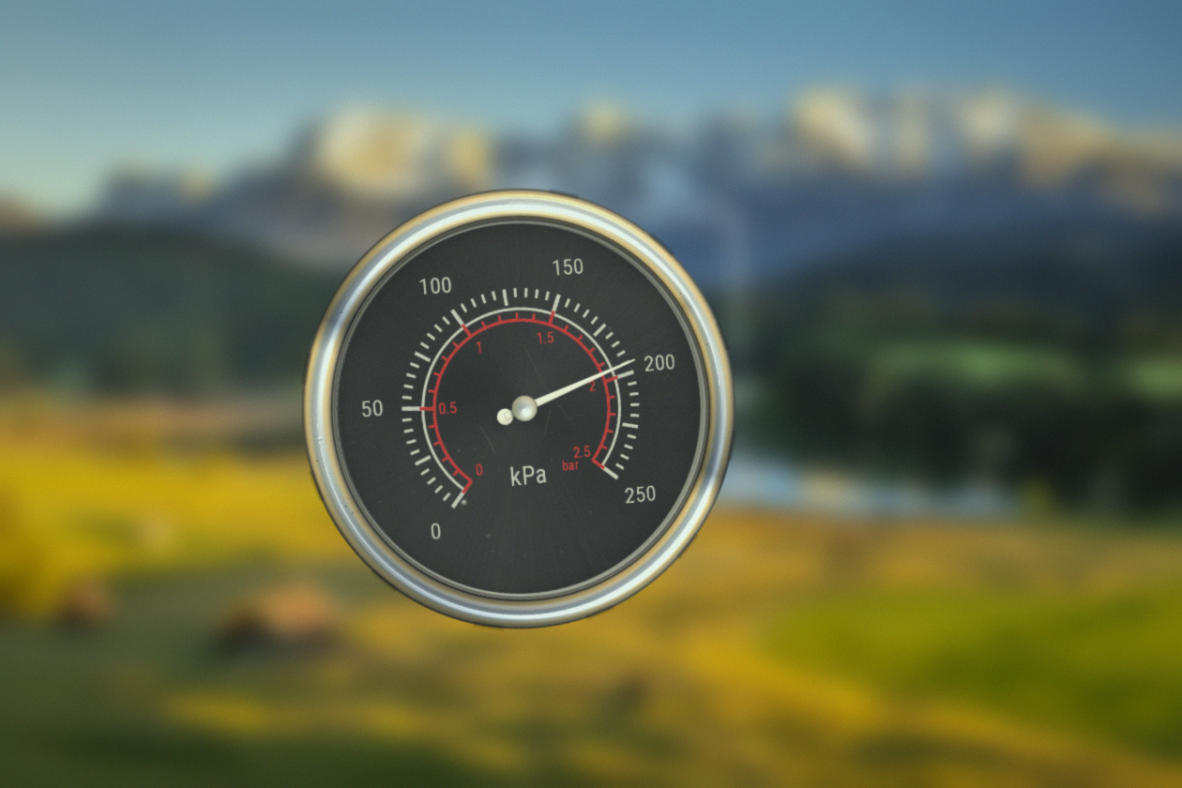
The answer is 195 kPa
